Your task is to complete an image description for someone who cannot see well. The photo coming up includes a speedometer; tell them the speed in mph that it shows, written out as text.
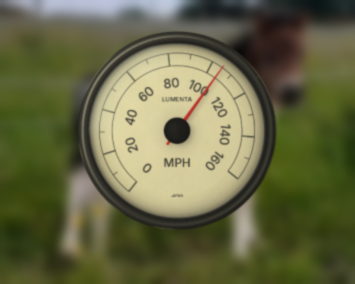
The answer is 105 mph
